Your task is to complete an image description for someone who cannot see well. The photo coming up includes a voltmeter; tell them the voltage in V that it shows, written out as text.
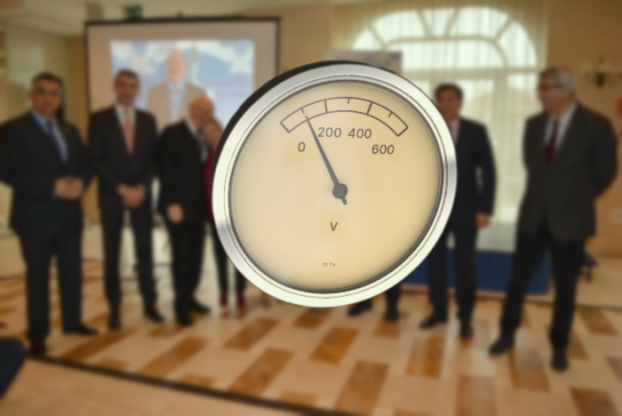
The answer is 100 V
